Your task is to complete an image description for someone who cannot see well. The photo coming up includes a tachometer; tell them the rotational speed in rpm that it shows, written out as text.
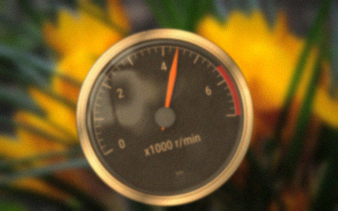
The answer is 4400 rpm
